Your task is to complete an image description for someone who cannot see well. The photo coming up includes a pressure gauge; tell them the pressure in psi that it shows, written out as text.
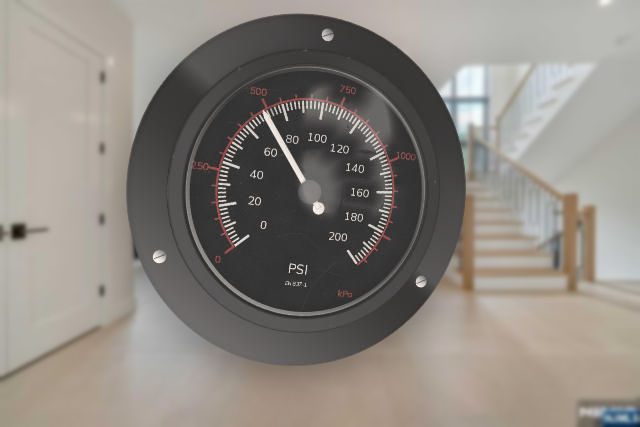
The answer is 70 psi
